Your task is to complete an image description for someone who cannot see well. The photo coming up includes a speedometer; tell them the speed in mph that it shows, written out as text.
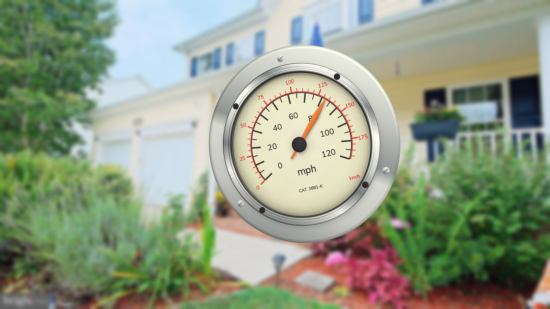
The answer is 82.5 mph
